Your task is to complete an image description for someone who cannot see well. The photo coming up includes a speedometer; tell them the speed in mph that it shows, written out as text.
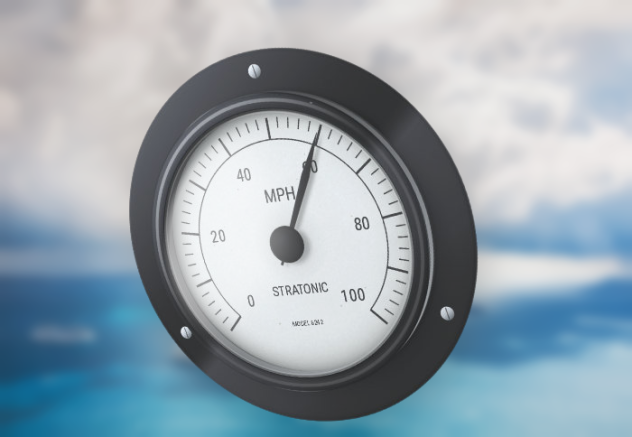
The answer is 60 mph
